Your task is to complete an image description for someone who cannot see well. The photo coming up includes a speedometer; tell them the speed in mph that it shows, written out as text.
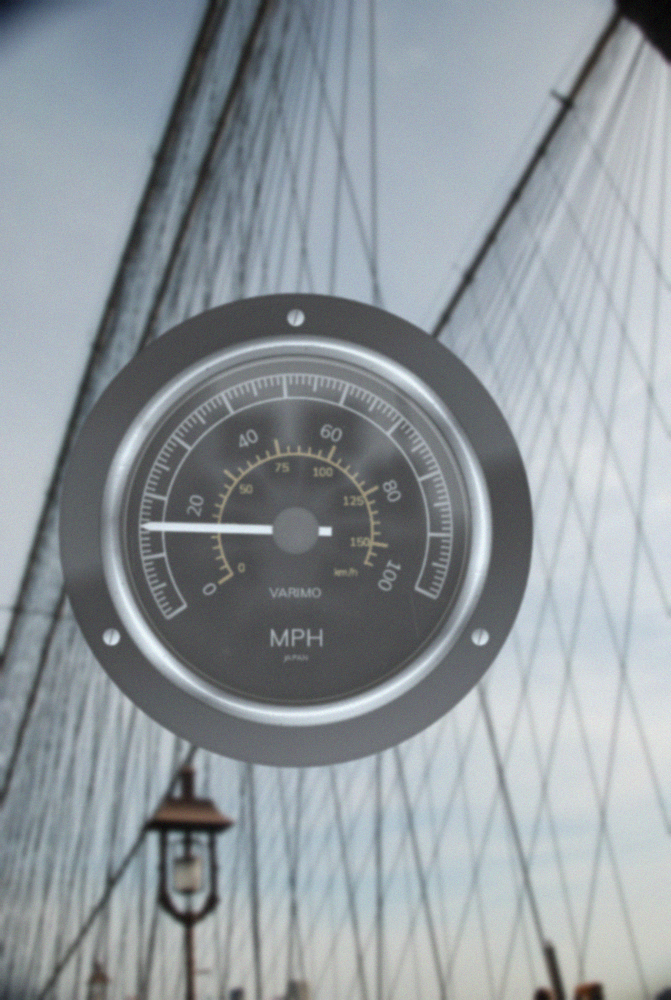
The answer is 15 mph
